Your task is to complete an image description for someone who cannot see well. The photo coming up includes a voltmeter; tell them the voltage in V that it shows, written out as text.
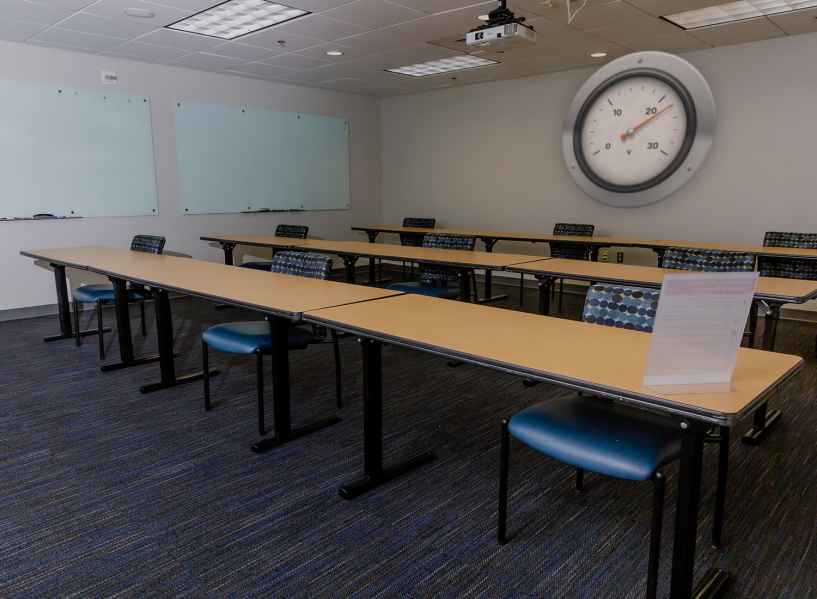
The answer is 22 V
